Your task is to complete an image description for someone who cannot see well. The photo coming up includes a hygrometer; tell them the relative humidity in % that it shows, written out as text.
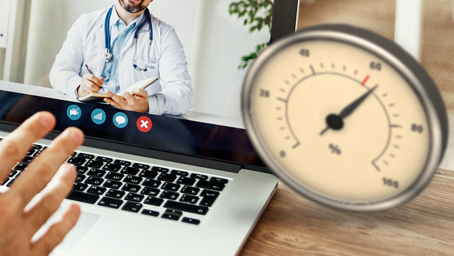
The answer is 64 %
